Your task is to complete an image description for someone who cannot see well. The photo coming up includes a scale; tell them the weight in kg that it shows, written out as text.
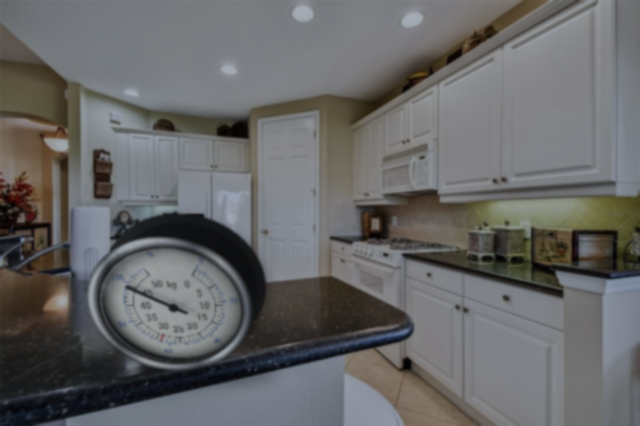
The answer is 45 kg
